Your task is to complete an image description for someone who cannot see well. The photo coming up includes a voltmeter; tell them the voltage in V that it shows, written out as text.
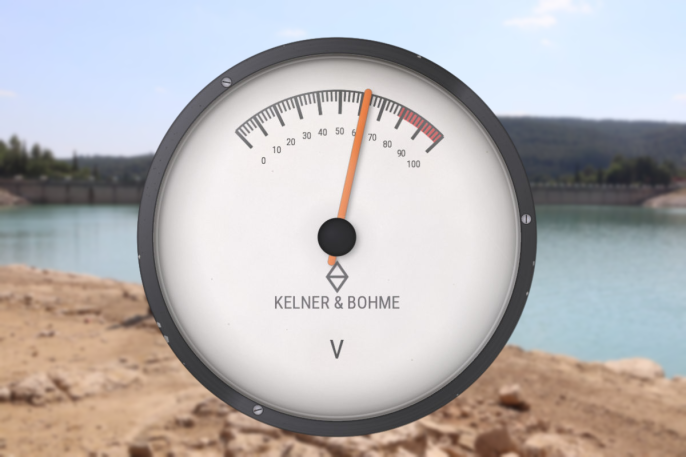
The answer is 62 V
